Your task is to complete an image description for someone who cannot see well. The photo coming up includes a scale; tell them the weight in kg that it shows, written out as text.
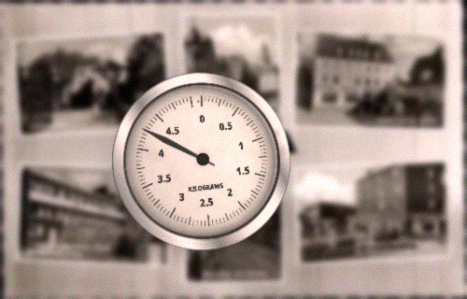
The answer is 4.25 kg
